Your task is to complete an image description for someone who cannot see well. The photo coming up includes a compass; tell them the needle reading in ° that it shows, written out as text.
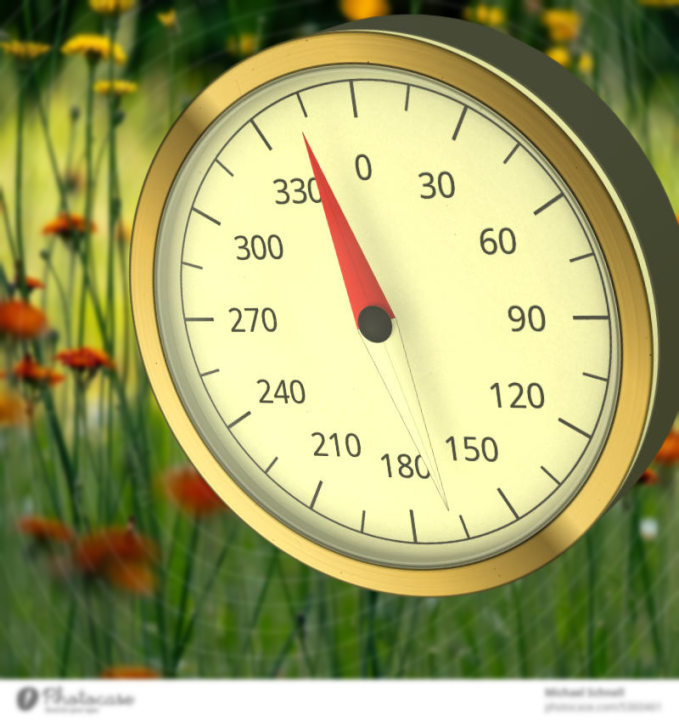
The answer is 345 °
